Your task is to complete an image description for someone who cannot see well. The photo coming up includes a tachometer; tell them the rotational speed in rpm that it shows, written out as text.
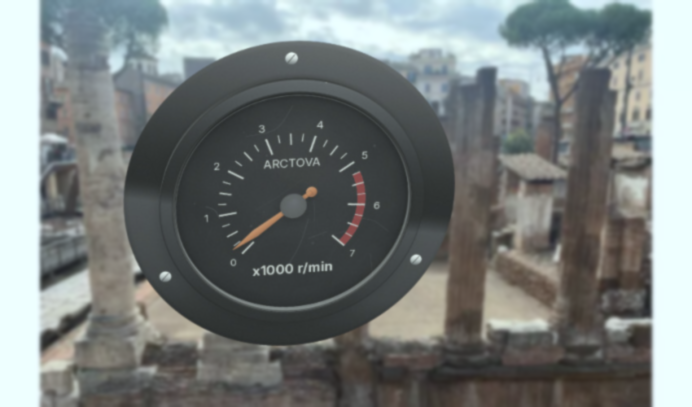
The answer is 250 rpm
